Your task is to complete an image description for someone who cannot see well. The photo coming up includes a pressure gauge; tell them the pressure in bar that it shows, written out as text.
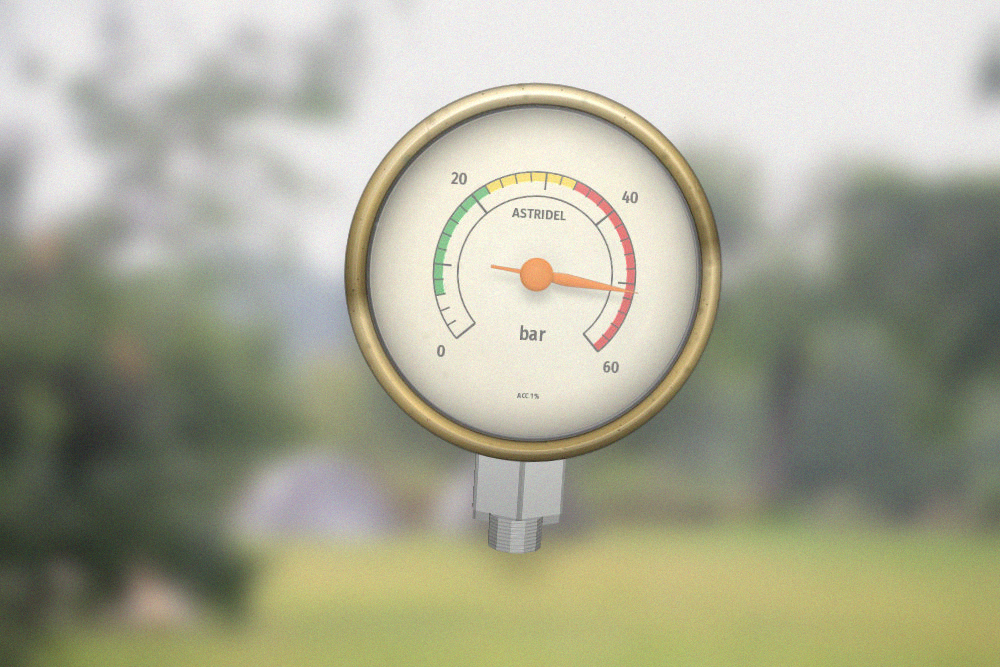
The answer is 51 bar
